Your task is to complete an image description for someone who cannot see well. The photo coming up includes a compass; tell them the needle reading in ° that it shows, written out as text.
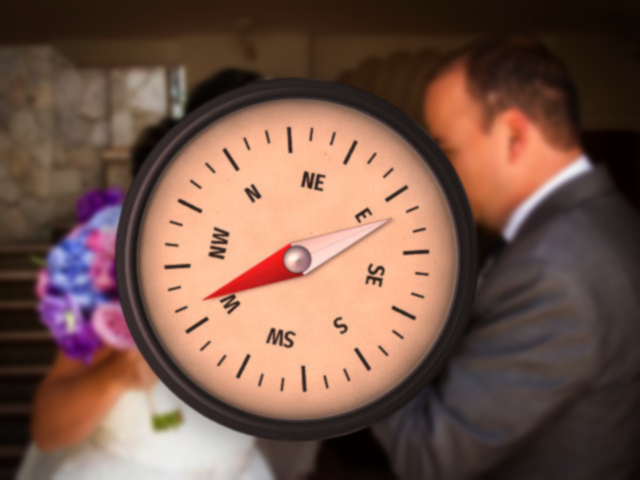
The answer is 280 °
